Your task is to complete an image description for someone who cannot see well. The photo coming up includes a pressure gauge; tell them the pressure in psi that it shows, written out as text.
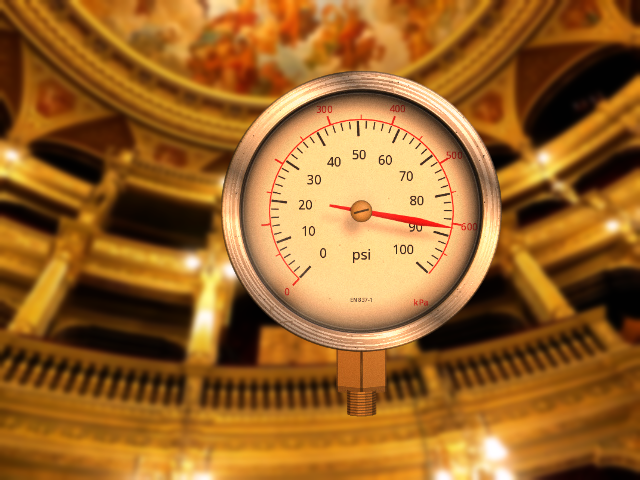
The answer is 88 psi
